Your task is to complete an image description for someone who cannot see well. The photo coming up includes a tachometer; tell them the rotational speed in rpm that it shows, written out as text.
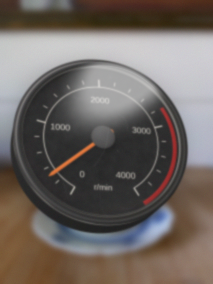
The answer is 300 rpm
